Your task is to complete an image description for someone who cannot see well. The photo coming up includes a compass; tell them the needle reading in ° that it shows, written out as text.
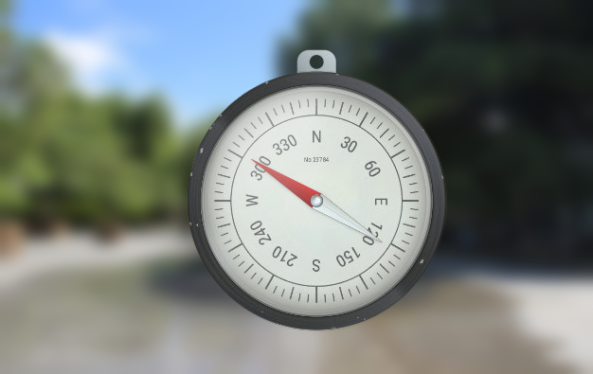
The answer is 302.5 °
